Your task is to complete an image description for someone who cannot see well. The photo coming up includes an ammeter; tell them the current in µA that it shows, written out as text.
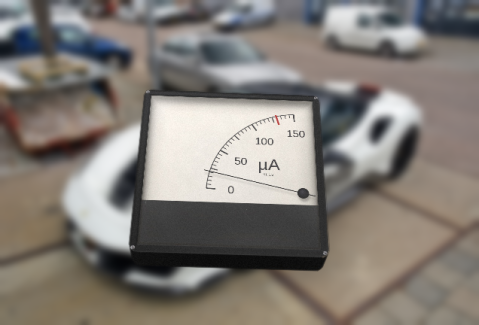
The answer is 20 µA
